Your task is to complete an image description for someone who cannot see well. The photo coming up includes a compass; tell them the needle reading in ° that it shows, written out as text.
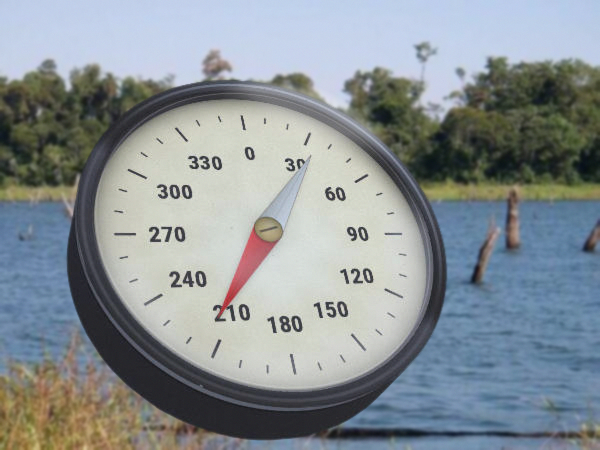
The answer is 215 °
